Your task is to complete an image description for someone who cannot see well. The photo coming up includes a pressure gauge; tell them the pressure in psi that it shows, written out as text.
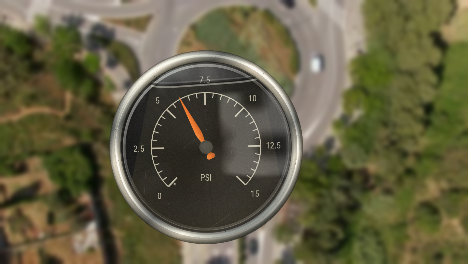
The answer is 6 psi
